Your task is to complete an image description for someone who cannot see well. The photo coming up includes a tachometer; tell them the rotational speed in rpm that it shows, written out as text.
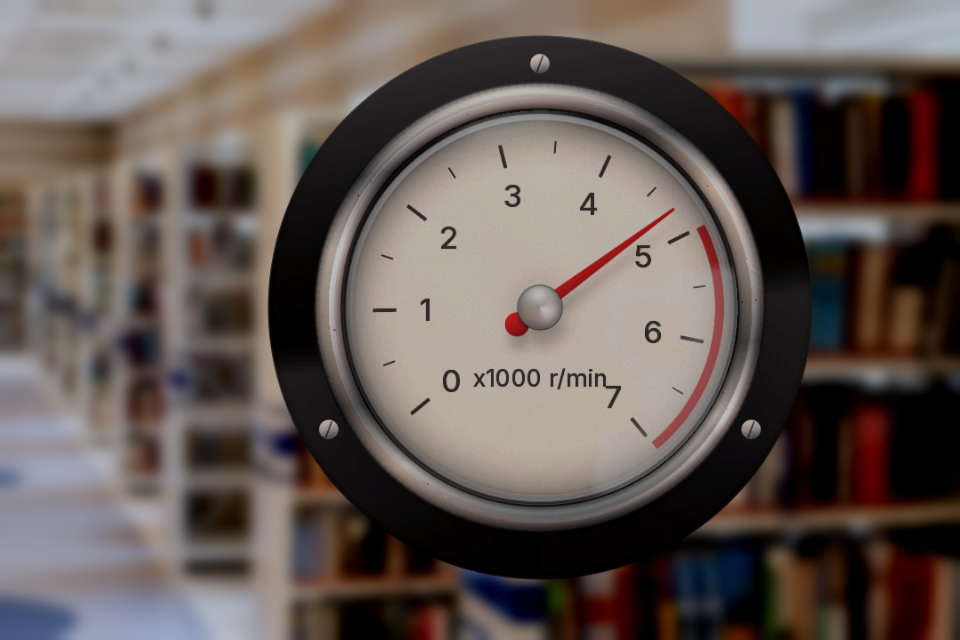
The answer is 4750 rpm
